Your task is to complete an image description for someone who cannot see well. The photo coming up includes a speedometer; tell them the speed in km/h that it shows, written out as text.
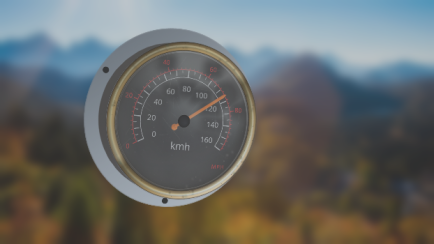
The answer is 115 km/h
